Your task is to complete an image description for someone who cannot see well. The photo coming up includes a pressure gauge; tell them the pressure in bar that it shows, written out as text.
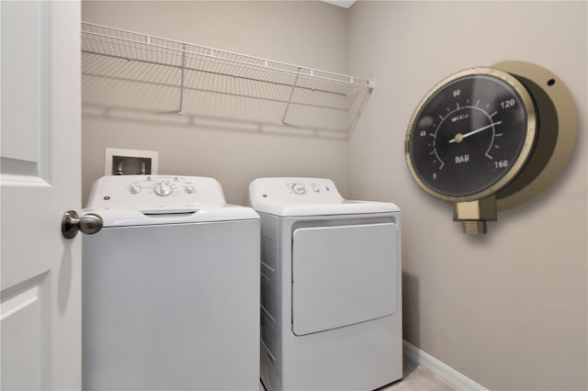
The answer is 130 bar
